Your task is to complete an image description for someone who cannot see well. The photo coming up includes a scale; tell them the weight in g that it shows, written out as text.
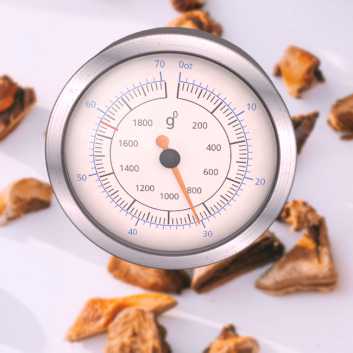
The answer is 860 g
